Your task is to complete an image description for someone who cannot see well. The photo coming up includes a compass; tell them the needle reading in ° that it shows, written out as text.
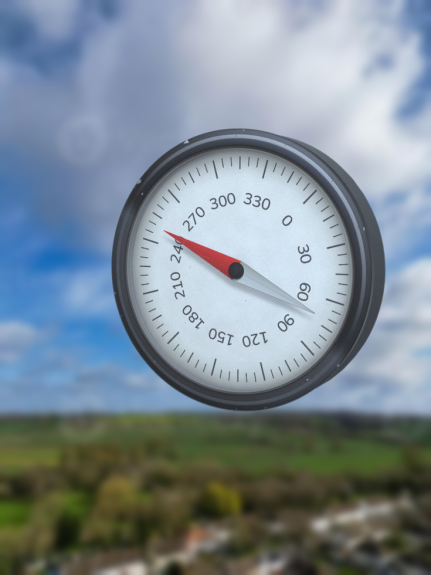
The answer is 250 °
